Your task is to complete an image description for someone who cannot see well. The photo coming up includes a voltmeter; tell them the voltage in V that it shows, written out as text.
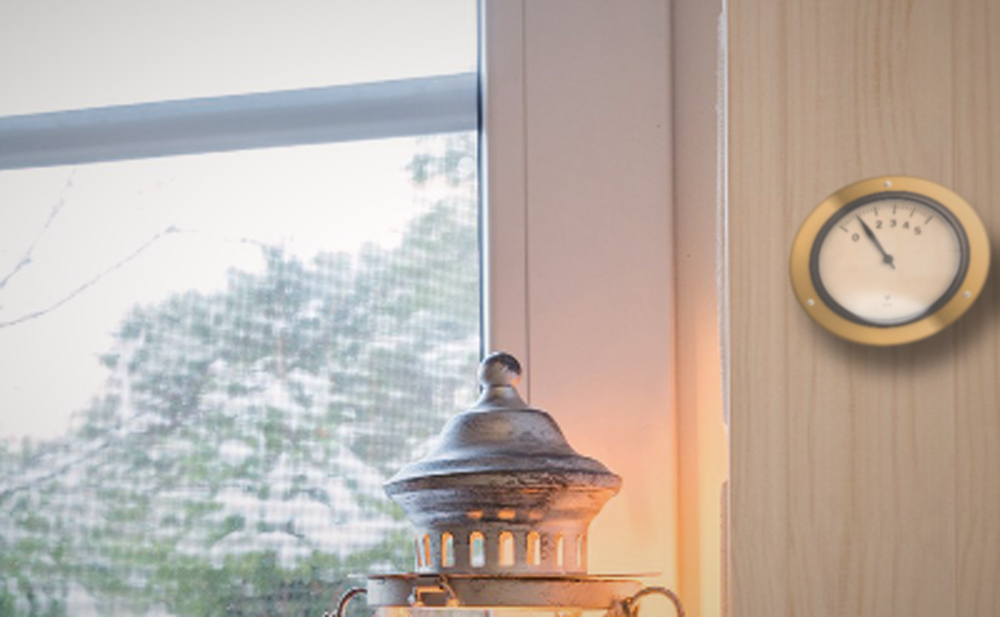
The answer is 1 V
